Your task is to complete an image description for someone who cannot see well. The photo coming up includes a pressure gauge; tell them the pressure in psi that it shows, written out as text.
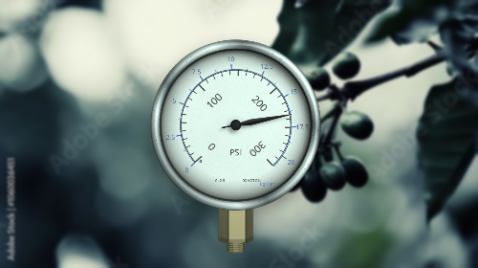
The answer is 235 psi
